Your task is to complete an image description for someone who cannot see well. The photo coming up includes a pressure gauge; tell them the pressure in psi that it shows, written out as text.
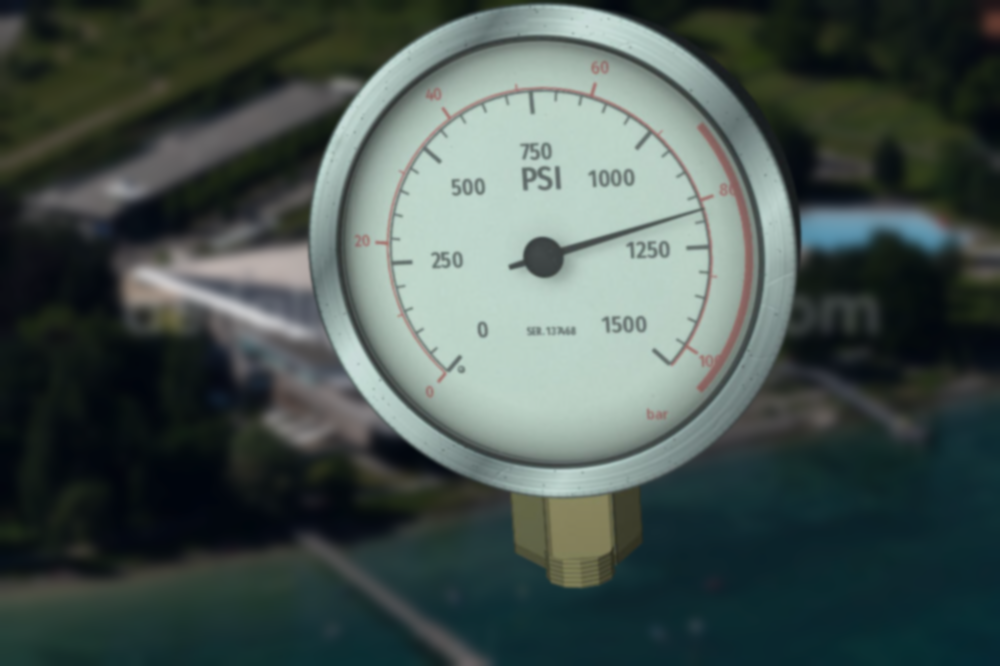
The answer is 1175 psi
